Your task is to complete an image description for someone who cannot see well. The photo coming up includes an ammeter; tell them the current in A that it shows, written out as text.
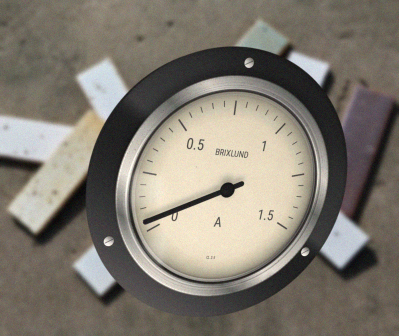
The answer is 0.05 A
